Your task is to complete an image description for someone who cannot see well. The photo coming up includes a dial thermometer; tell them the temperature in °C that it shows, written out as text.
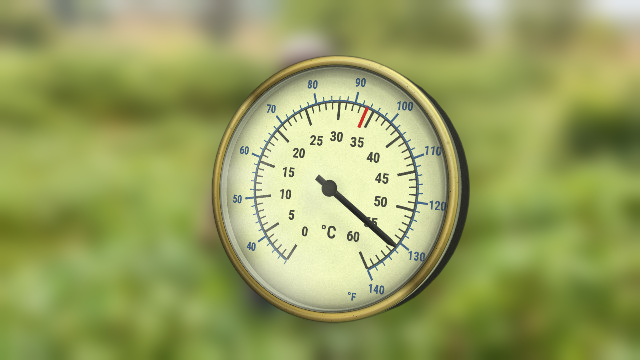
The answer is 55 °C
